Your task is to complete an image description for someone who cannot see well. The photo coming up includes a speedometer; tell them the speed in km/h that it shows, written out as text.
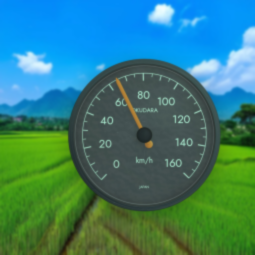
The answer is 65 km/h
